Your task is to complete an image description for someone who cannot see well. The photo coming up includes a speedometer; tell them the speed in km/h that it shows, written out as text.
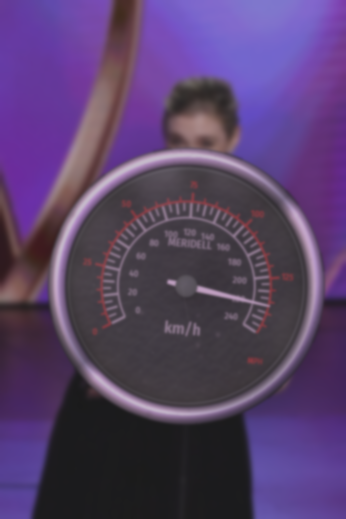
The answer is 220 km/h
